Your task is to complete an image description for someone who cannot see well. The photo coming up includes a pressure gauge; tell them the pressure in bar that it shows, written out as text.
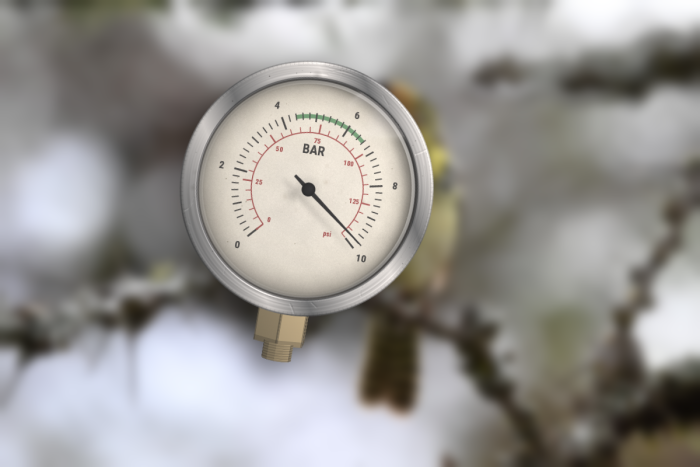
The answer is 9.8 bar
